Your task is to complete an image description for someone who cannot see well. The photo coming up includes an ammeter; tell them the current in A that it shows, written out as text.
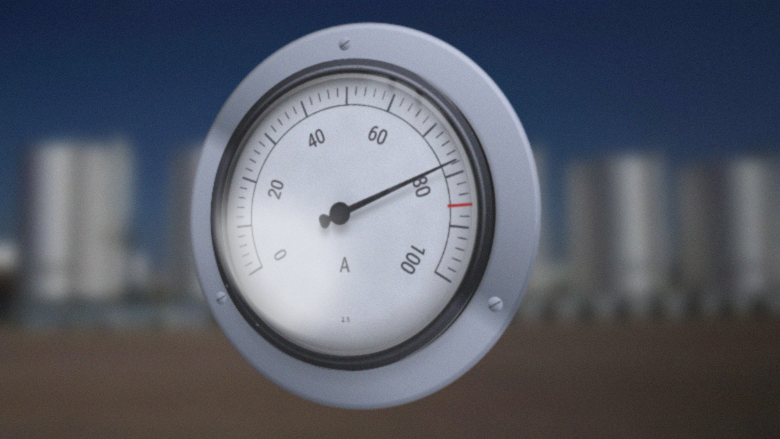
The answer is 78 A
